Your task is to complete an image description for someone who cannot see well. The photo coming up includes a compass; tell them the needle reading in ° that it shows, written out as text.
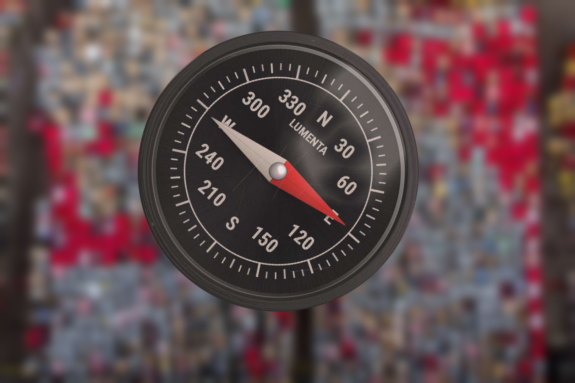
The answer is 87.5 °
